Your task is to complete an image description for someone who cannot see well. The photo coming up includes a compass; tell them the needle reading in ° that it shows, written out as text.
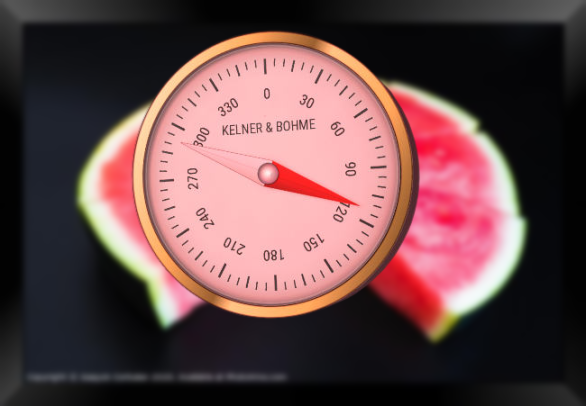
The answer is 112.5 °
